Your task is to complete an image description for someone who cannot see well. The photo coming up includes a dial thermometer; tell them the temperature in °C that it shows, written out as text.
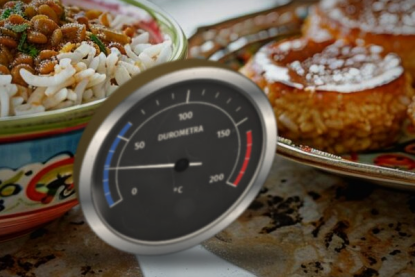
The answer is 30 °C
